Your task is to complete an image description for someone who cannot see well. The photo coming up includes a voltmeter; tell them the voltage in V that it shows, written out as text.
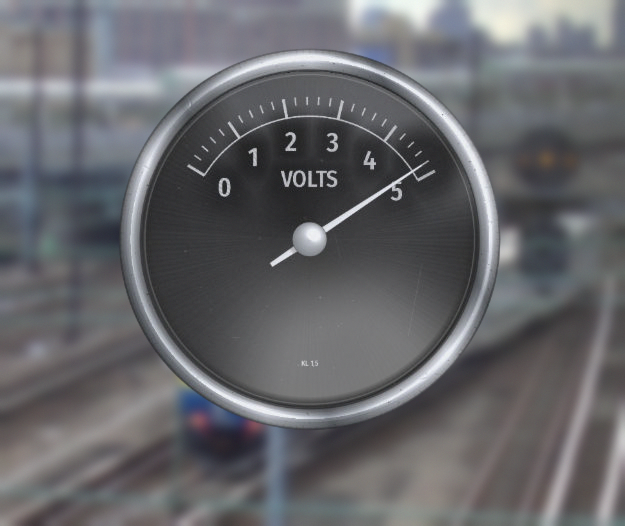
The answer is 4.8 V
